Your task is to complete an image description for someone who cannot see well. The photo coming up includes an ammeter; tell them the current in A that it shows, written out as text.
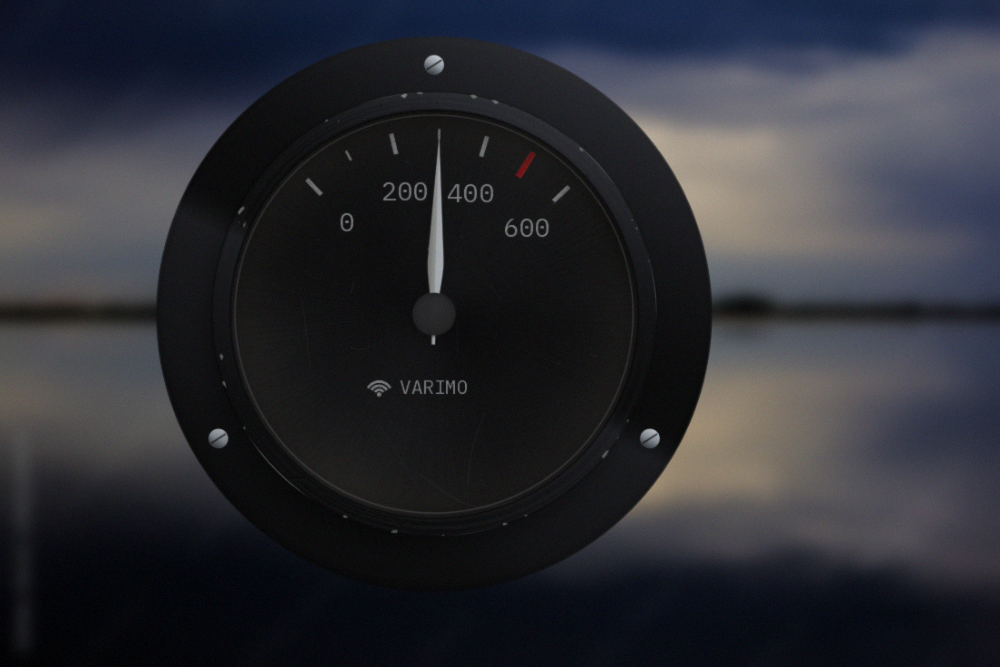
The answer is 300 A
